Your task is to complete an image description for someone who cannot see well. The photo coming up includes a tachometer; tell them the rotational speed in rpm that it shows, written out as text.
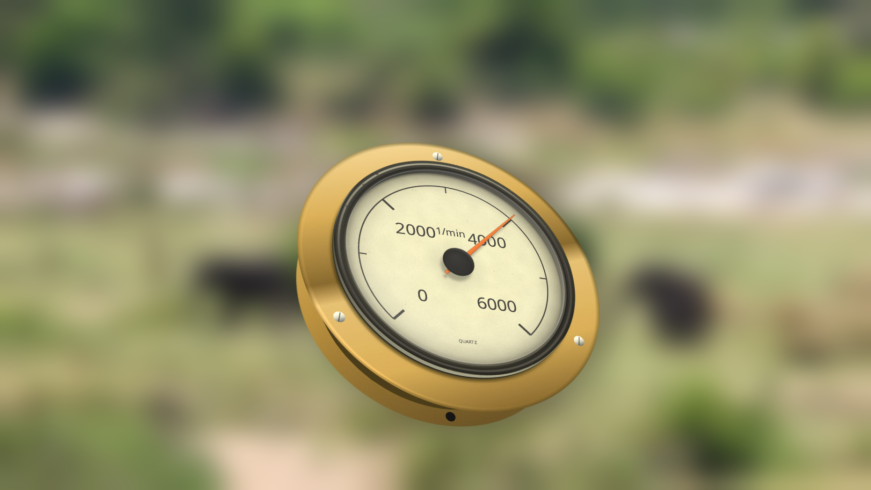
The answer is 4000 rpm
